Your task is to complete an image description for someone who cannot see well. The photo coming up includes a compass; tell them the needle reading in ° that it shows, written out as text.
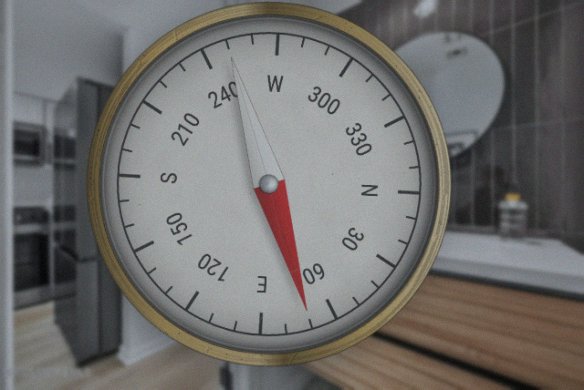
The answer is 70 °
